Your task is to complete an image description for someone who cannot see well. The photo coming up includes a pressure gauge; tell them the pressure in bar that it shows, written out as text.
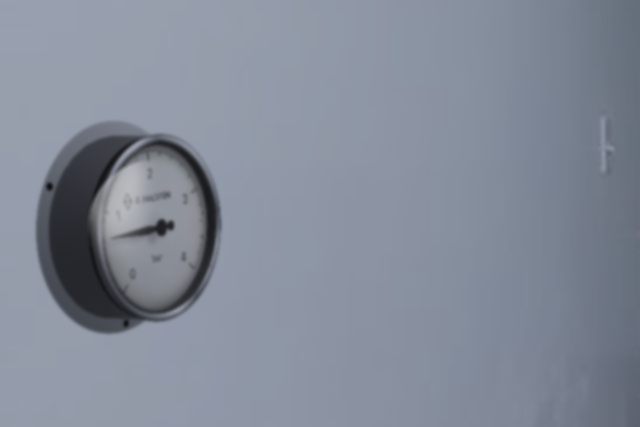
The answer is 0.7 bar
